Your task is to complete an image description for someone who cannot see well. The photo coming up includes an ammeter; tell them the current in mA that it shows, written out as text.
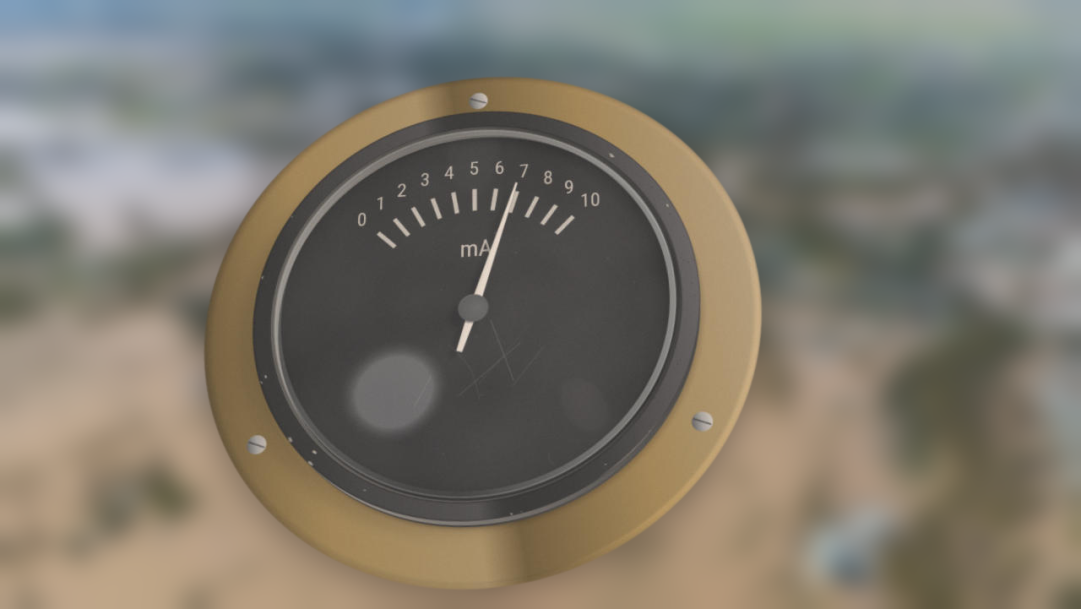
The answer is 7 mA
